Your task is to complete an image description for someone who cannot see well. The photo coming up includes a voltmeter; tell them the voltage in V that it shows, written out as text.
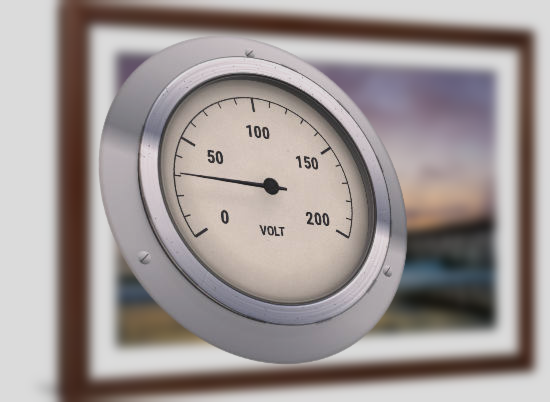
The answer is 30 V
